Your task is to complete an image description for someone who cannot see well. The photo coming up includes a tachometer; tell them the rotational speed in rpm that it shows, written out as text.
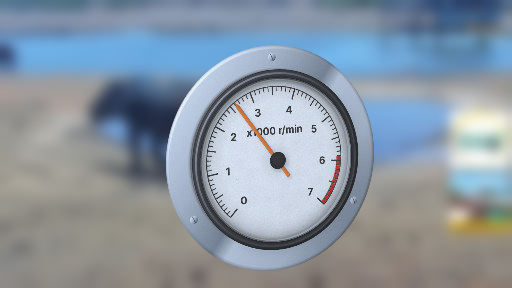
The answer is 2600 rpm
